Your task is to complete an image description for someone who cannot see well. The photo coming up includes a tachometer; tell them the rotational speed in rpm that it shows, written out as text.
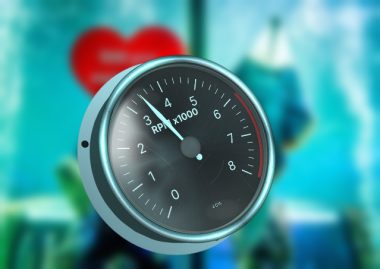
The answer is 3400 rpm
